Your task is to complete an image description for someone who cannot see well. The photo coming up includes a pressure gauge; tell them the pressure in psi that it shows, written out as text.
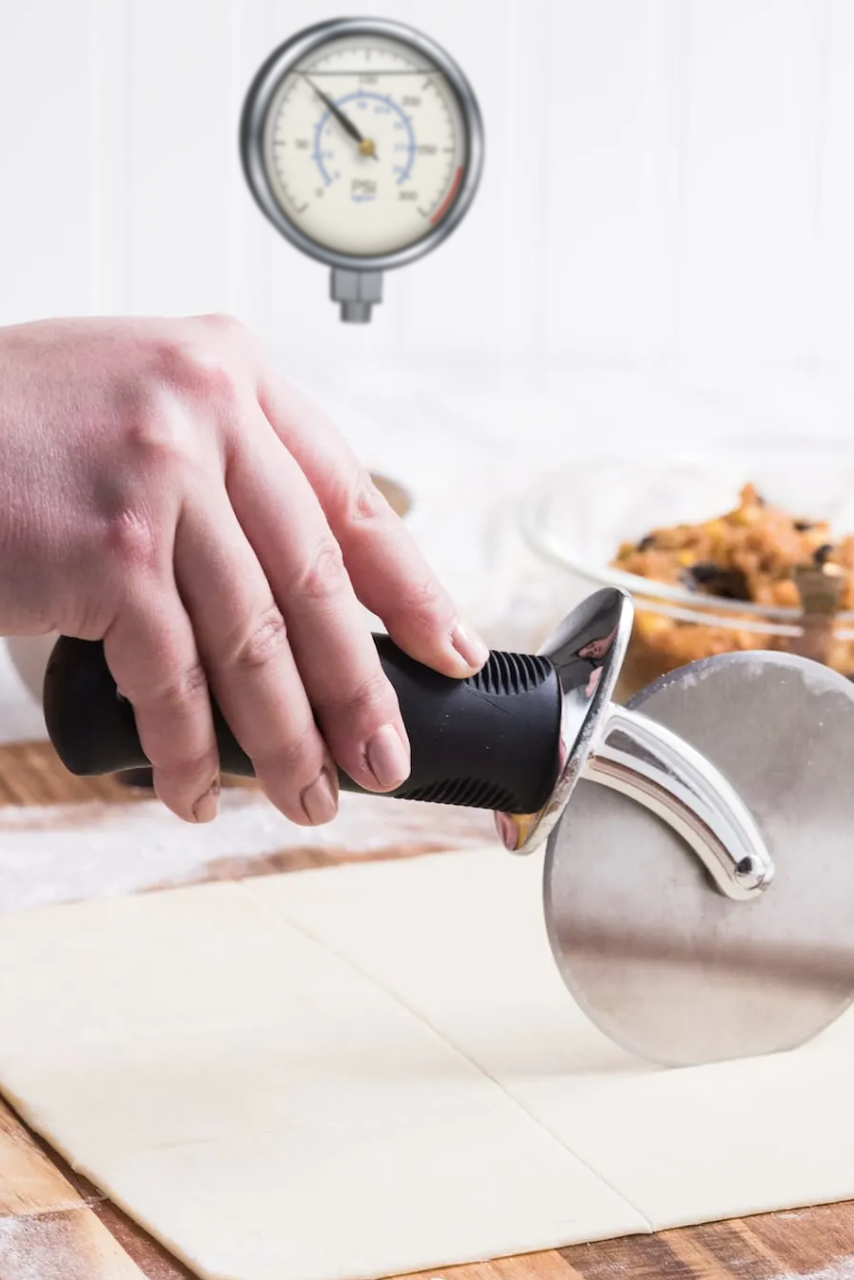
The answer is 100 psi
